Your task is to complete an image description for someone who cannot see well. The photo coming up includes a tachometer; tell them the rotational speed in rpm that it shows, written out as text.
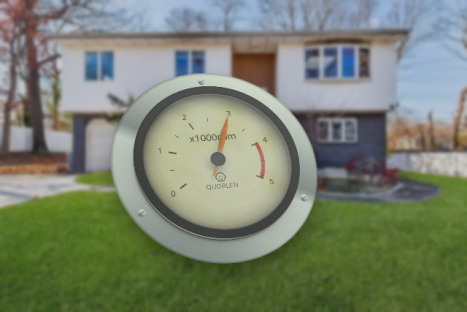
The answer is 3000 rpm
